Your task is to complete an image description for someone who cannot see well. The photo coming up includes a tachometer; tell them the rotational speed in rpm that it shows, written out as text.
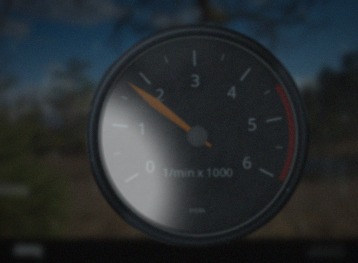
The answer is 1750 rpm
